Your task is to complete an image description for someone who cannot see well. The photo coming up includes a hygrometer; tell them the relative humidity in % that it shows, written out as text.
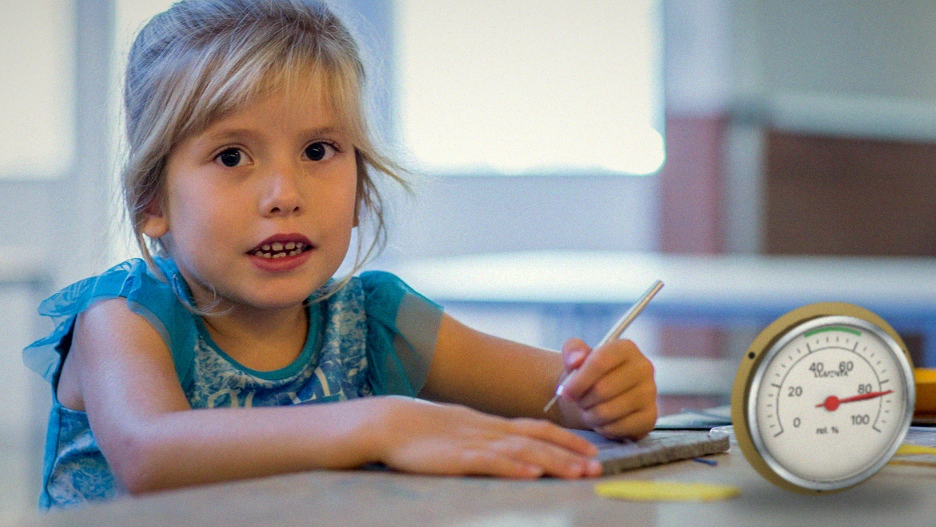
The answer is 84 %
